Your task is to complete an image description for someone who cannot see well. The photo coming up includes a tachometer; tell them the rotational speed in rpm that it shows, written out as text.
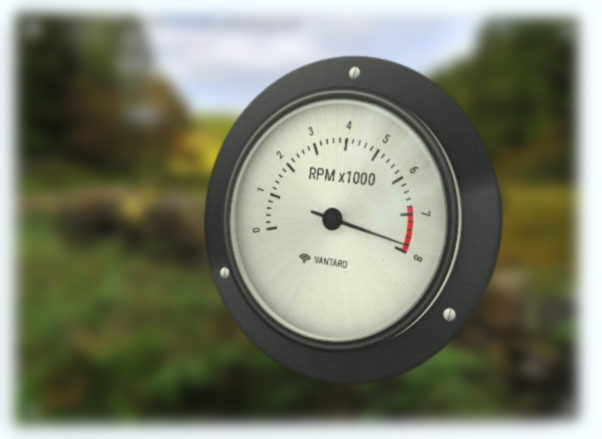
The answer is 7800 rpm
